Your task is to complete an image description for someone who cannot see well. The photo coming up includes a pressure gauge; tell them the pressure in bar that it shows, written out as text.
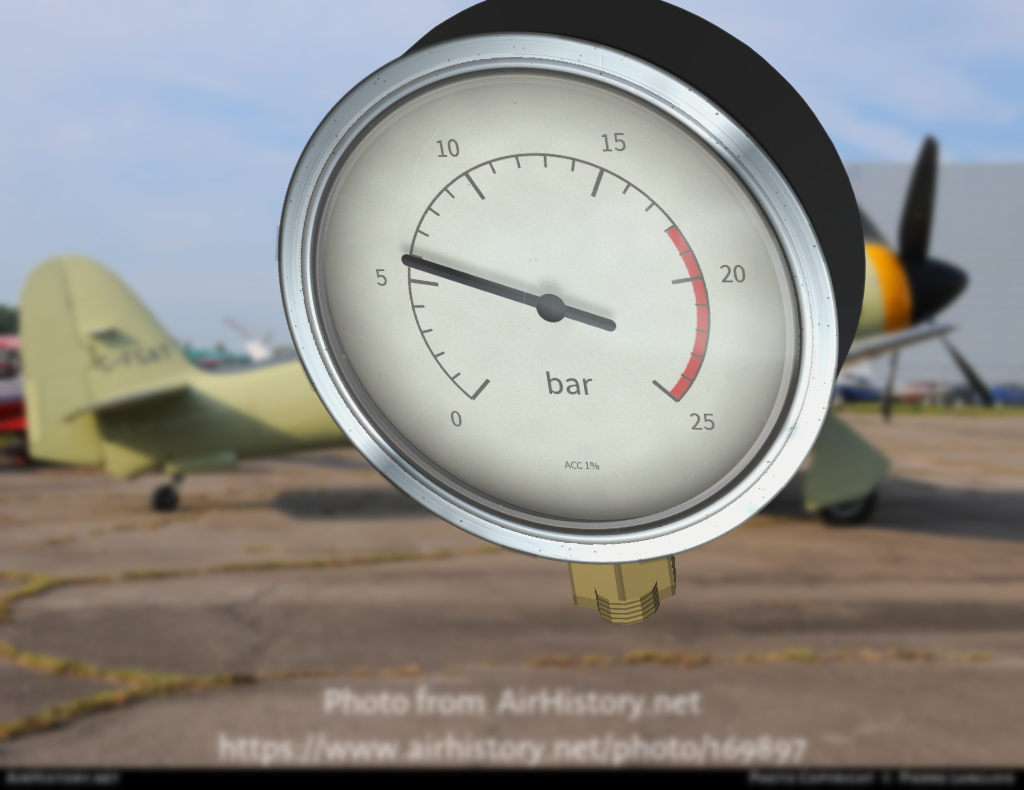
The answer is 6 bar
